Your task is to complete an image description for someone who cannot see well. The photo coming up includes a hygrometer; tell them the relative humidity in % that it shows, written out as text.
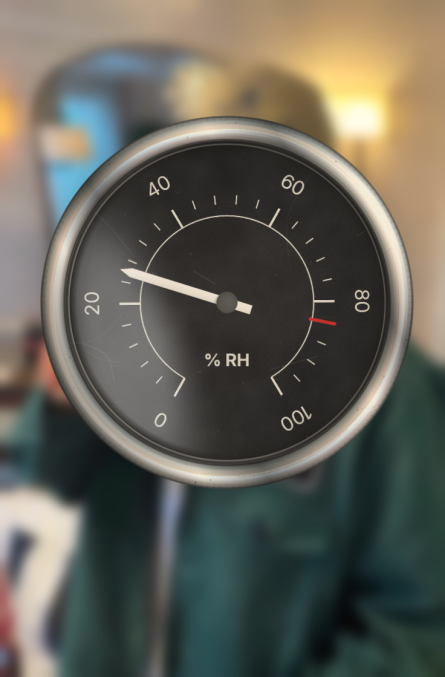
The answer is 26 %
